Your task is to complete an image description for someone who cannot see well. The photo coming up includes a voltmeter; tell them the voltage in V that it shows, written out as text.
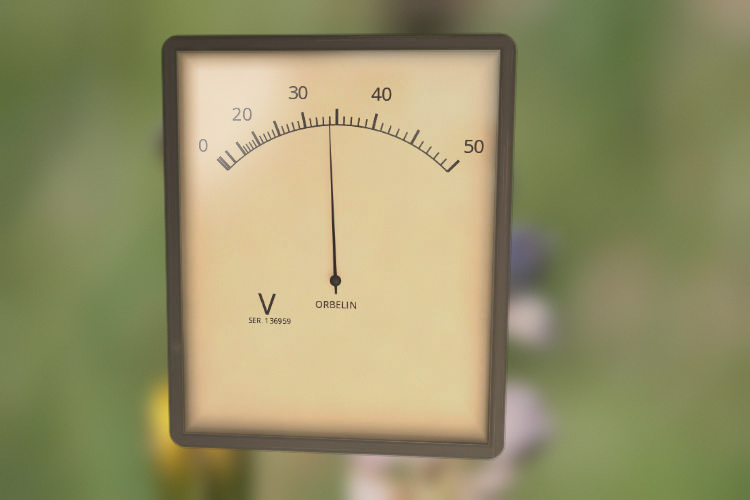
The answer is 34 V
